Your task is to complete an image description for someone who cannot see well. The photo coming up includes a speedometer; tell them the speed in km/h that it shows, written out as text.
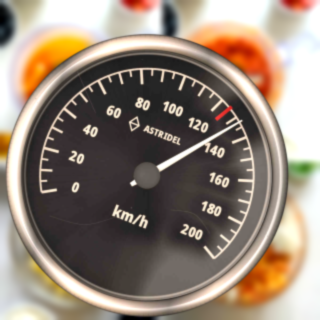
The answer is 132.5 km/h
